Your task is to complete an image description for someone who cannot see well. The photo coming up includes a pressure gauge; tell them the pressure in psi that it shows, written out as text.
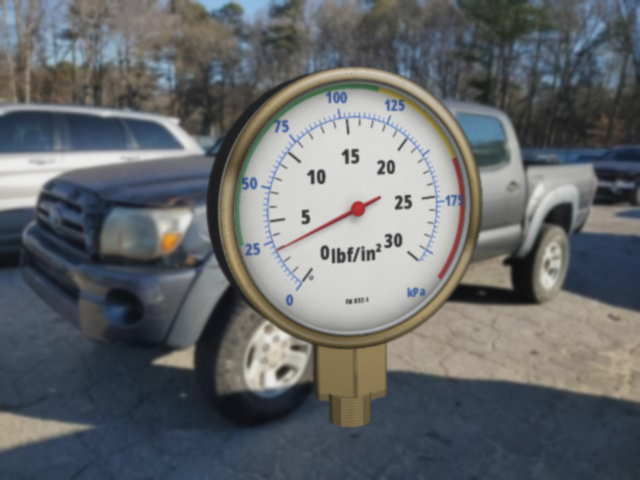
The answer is 3 psi
